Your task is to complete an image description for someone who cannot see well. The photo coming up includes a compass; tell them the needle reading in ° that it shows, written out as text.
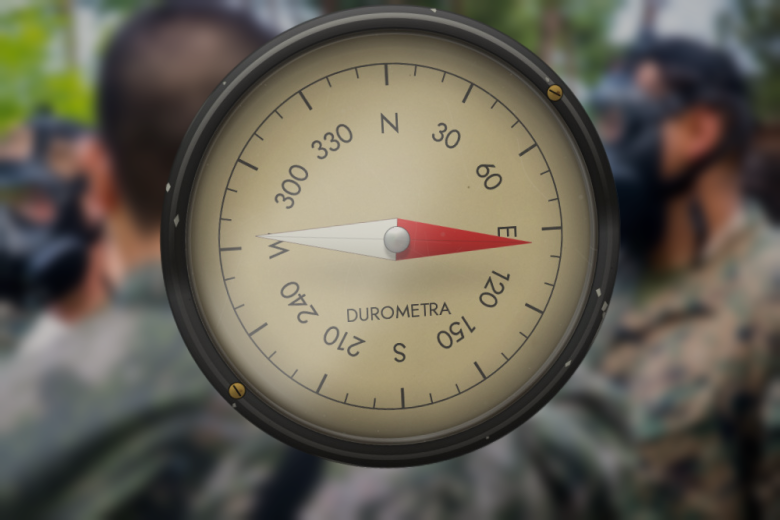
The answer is 95 °
